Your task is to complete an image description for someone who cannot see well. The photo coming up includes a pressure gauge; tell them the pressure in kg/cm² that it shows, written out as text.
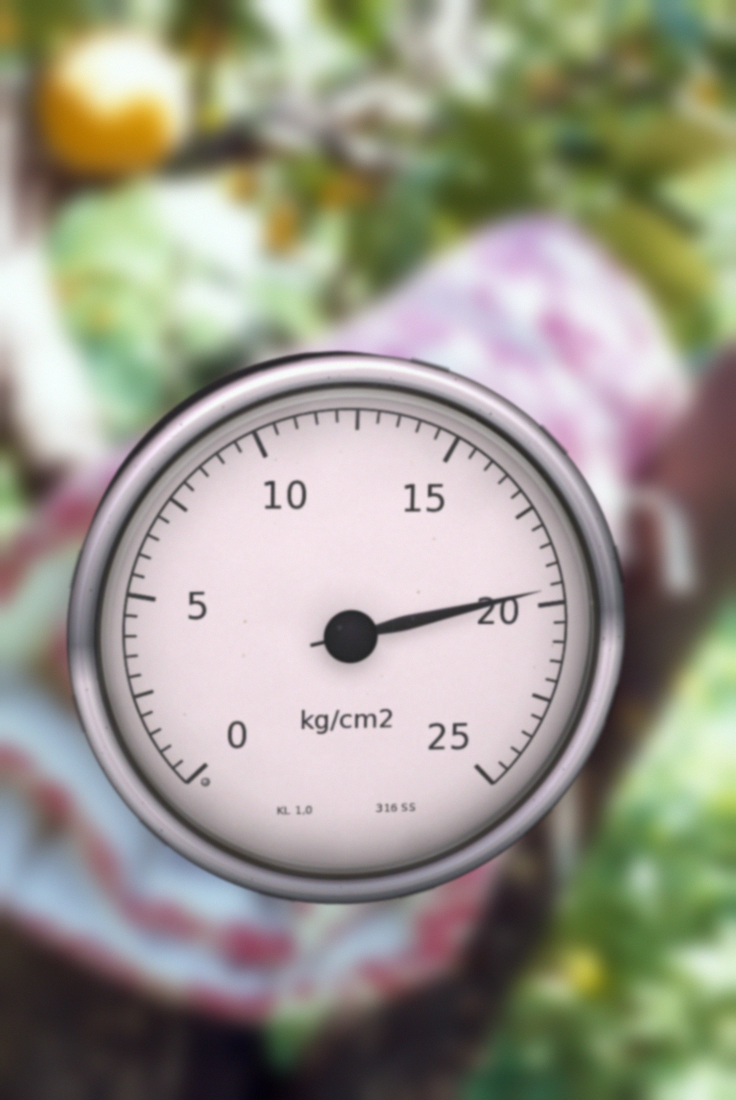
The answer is 19.5 kg/cm²
